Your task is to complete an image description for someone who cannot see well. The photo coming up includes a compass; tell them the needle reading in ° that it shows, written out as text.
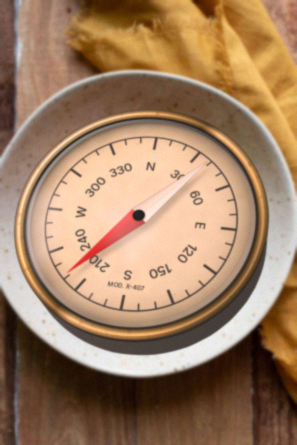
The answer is 220 °
